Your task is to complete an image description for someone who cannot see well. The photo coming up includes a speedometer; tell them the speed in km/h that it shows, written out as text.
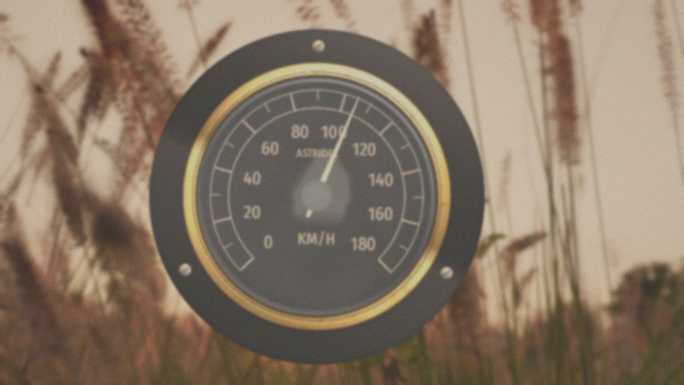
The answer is 105 km/h
